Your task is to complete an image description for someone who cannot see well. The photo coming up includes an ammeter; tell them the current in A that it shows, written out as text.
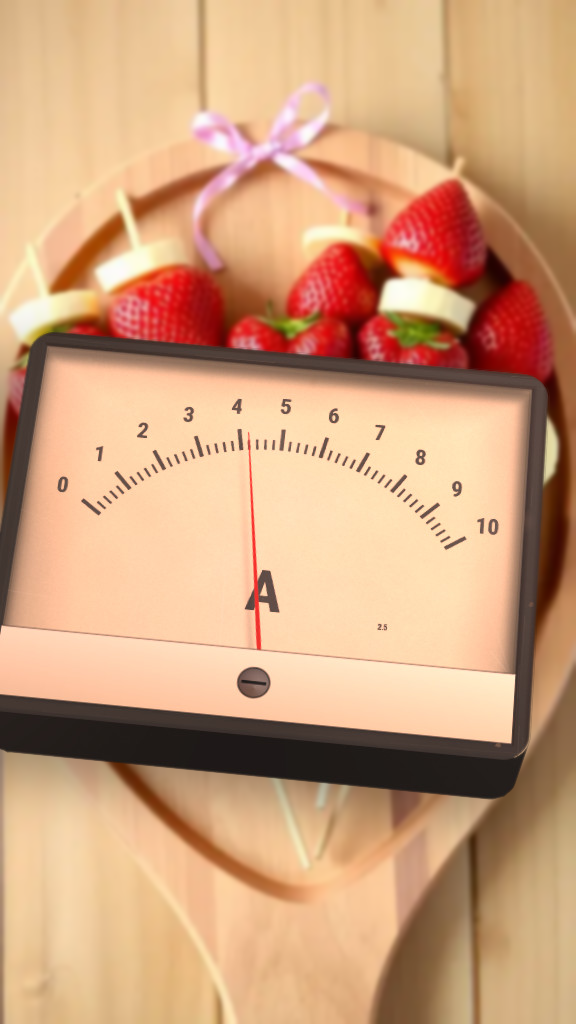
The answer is 4.2 A
